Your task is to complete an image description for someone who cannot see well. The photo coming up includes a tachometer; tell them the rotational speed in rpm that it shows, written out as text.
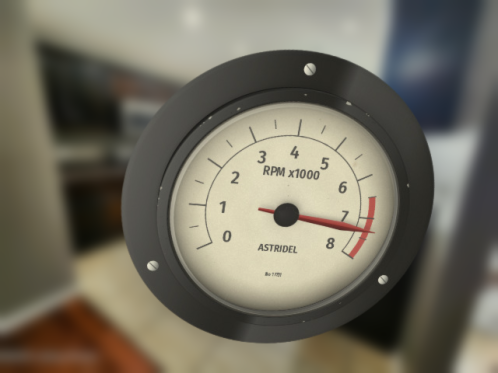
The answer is 7250 rpm
